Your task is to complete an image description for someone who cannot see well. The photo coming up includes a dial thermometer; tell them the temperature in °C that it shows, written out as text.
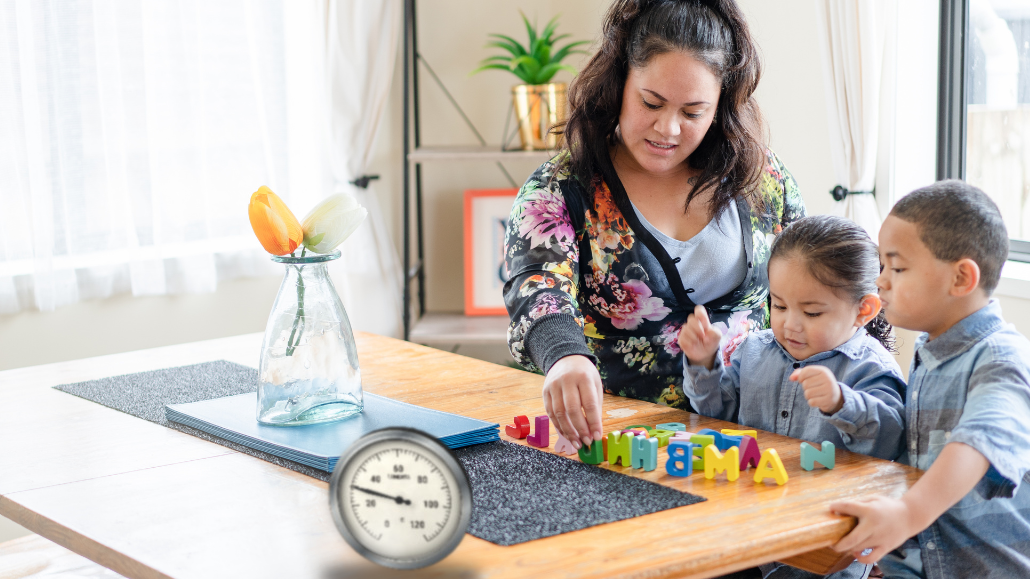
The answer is 30 °C
